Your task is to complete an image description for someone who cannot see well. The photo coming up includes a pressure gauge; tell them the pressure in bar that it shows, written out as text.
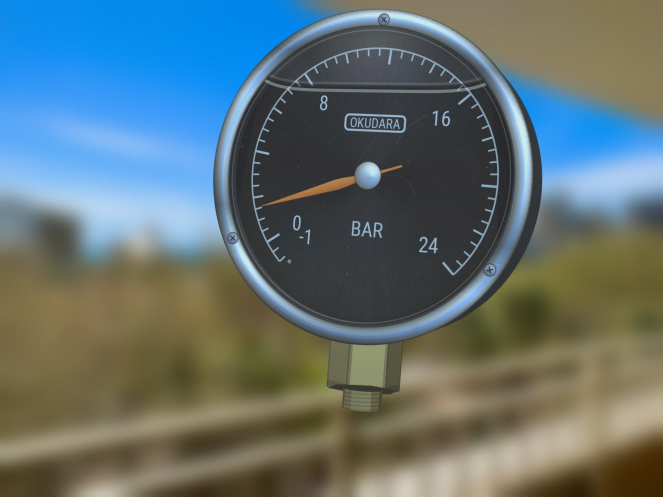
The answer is 1.5 bar
